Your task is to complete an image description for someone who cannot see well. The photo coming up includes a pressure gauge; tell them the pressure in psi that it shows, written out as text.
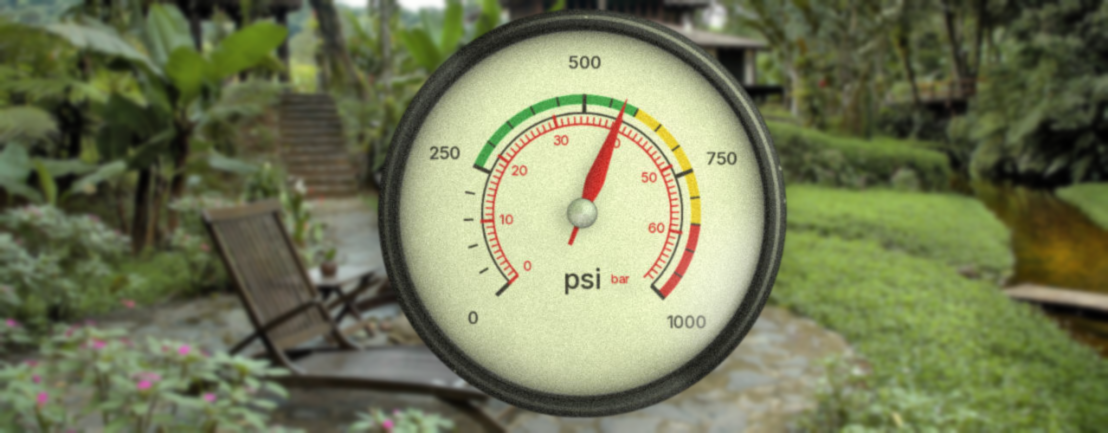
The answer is 575 psi
